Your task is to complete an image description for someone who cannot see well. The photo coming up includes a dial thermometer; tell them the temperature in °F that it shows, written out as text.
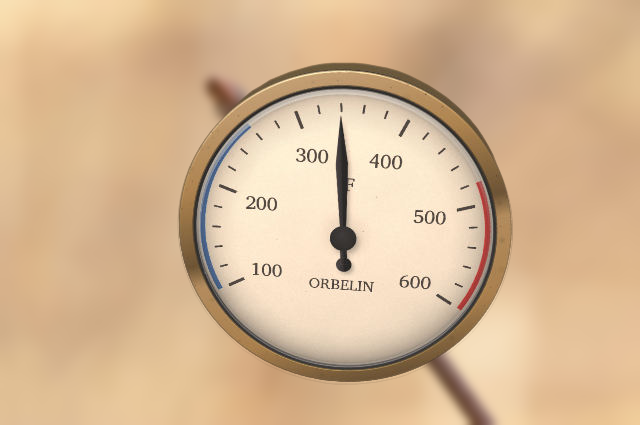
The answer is 340 °F
